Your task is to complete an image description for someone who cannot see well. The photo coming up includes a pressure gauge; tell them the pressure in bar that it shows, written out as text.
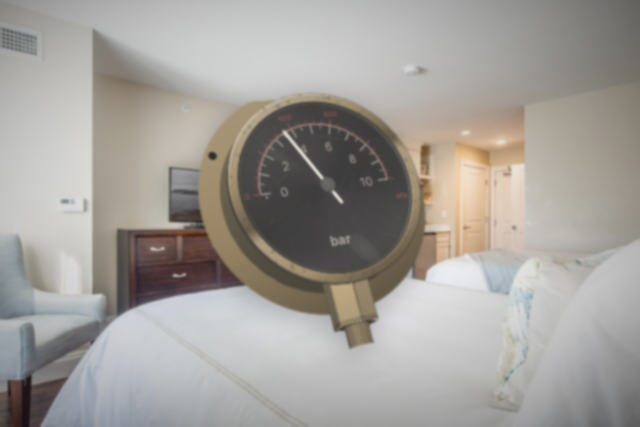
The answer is 3.5 bar
